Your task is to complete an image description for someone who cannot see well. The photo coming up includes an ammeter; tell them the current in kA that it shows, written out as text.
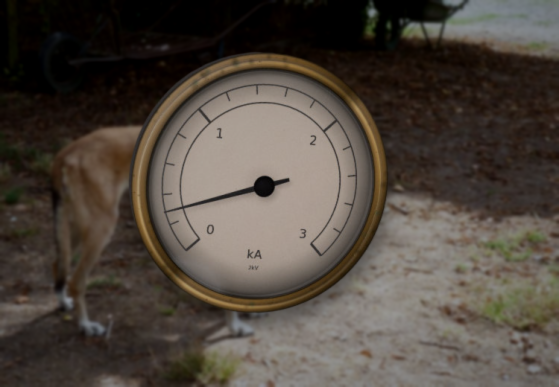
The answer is 0.3 kA
